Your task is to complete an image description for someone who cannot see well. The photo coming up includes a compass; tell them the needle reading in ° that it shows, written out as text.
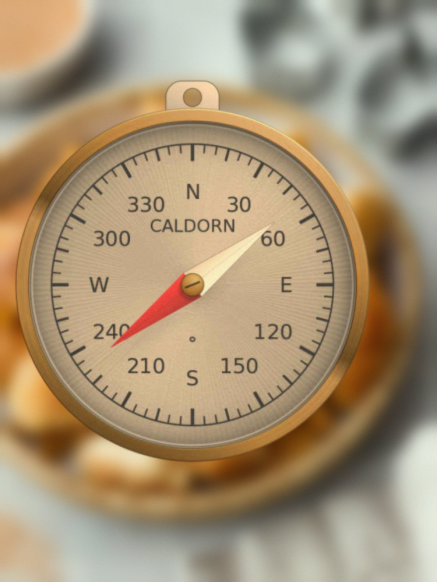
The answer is 232.5 °
